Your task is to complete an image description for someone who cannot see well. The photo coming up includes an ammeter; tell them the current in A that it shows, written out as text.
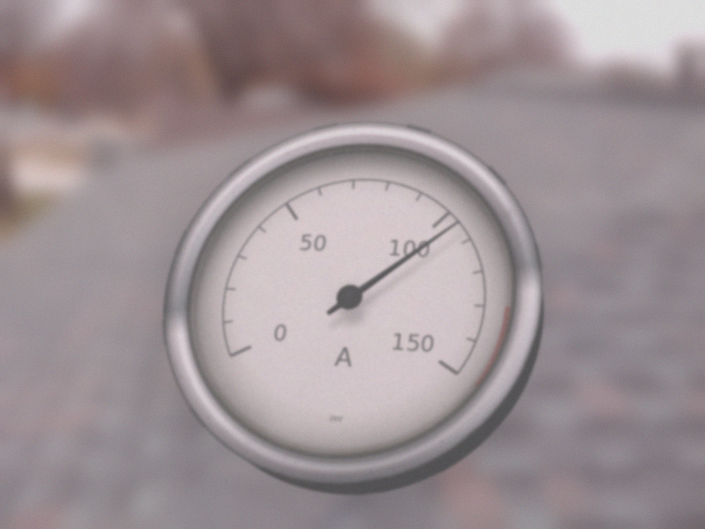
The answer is 105 A
